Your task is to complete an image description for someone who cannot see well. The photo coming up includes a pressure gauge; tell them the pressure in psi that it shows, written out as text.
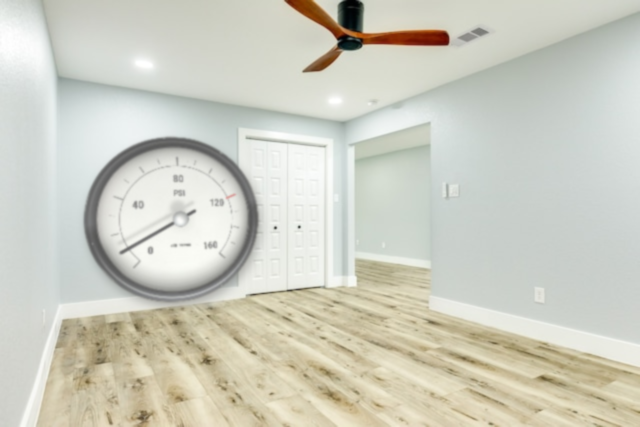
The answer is 10 psi
